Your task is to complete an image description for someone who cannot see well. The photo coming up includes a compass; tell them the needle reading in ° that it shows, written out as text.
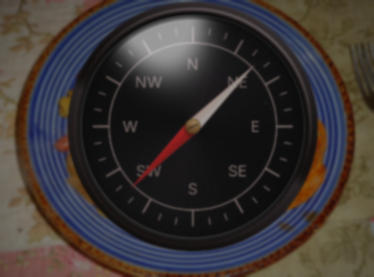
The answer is 225 °
